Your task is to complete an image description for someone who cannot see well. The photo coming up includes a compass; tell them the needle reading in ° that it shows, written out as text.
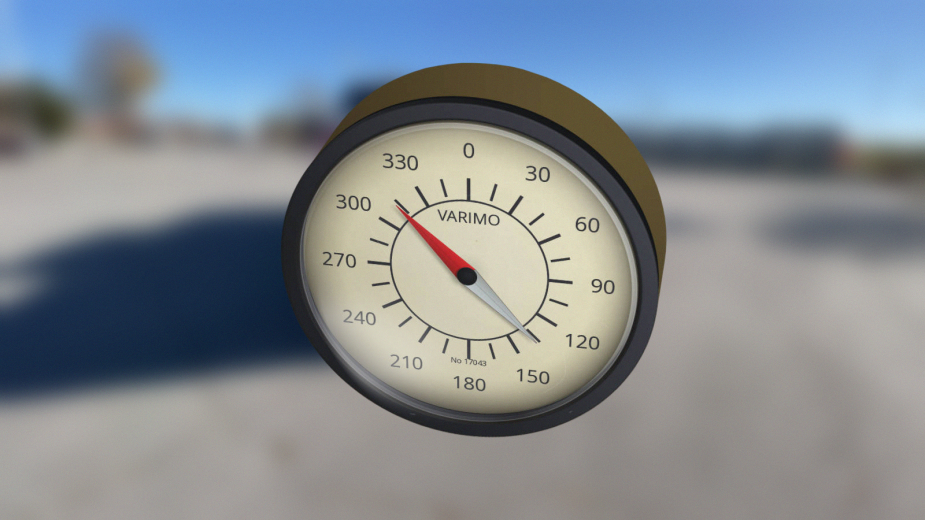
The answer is 315 °
